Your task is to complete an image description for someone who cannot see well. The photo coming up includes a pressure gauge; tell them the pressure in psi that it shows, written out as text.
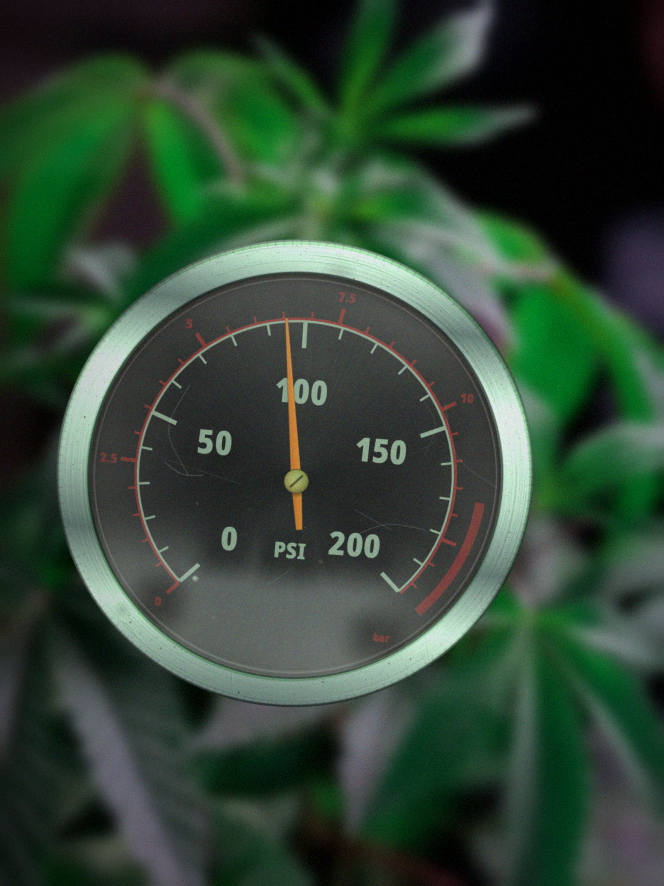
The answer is 95 psi
